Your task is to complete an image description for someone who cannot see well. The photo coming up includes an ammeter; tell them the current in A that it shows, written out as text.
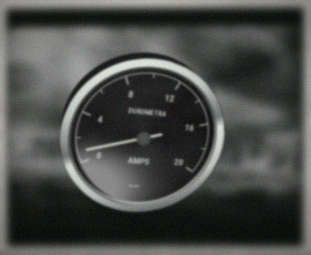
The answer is 1 A
